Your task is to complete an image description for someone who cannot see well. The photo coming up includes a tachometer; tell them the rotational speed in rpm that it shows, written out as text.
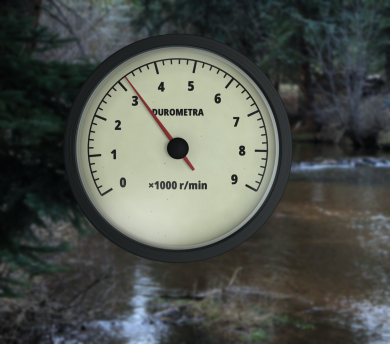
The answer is 3200 rpm
